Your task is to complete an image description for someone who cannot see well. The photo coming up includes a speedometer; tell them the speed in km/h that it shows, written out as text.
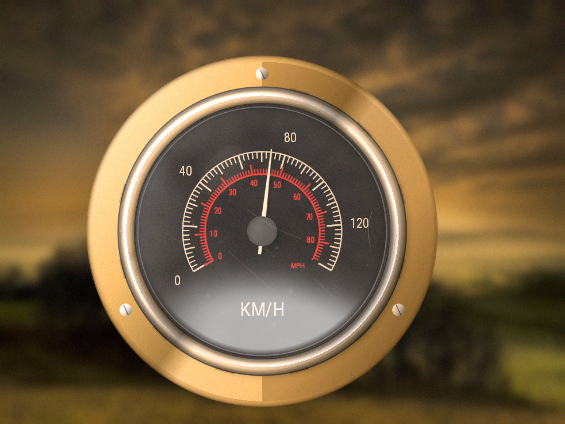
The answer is 74 km/h
